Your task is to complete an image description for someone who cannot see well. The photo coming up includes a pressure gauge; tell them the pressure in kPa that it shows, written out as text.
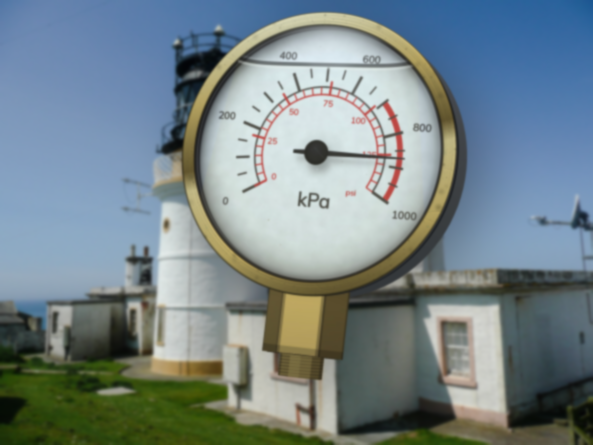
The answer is 875 kPa
